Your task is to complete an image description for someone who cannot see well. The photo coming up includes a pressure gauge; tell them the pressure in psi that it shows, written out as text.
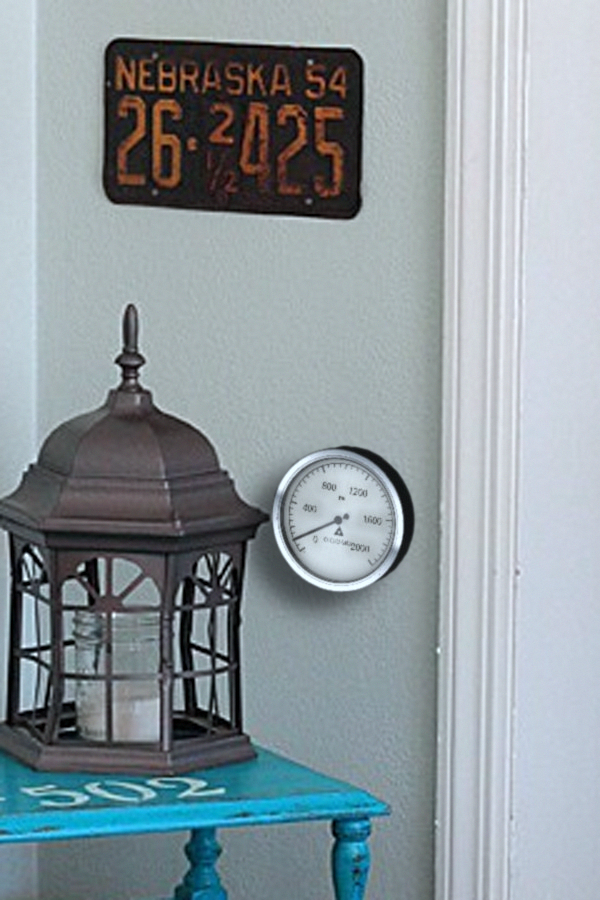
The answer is 100 psi
